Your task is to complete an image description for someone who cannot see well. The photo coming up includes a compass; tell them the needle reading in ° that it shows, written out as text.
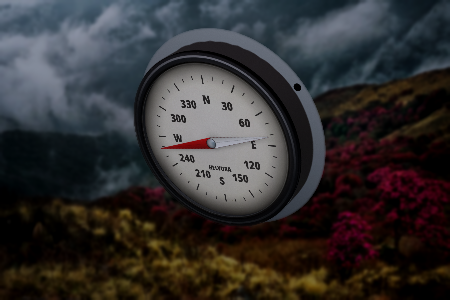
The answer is 260 °
